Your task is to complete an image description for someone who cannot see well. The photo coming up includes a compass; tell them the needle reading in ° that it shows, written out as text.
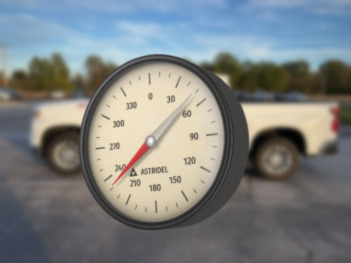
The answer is 230 °
